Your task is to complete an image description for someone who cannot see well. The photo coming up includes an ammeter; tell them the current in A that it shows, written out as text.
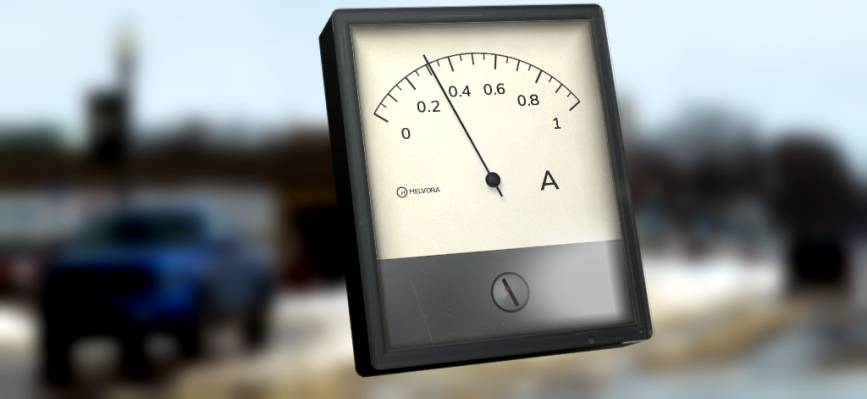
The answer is 0.3 A
